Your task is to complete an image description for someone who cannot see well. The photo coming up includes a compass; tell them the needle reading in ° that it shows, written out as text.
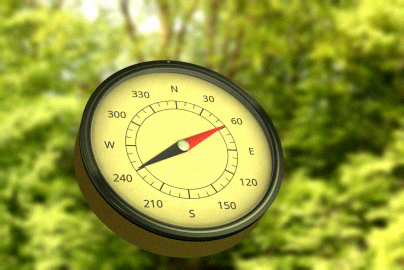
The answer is 60 °
